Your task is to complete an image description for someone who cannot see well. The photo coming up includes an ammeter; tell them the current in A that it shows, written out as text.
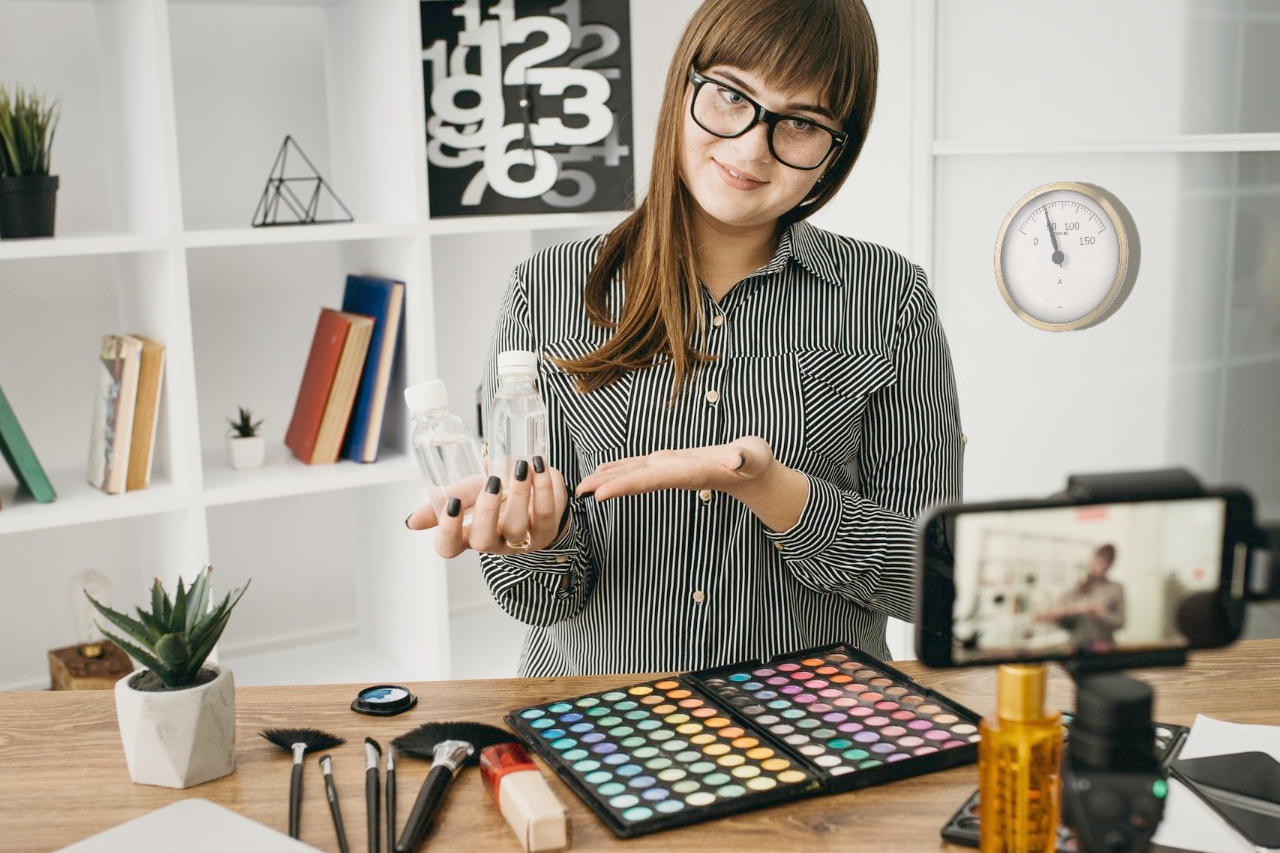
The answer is 50 A
